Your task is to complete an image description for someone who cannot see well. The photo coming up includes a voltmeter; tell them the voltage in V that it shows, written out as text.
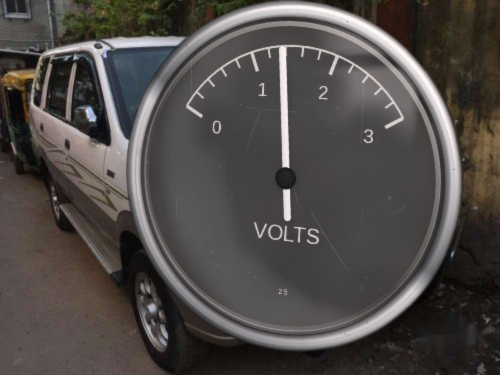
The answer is 1.4 V
